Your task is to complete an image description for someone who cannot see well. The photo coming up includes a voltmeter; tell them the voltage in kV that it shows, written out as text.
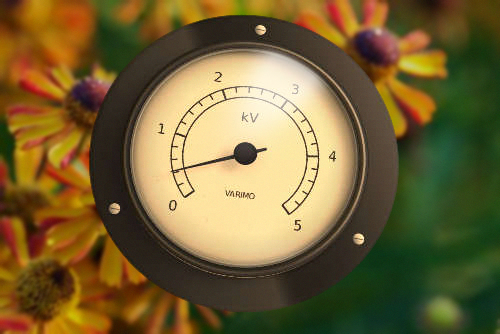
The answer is 0.4 kV
